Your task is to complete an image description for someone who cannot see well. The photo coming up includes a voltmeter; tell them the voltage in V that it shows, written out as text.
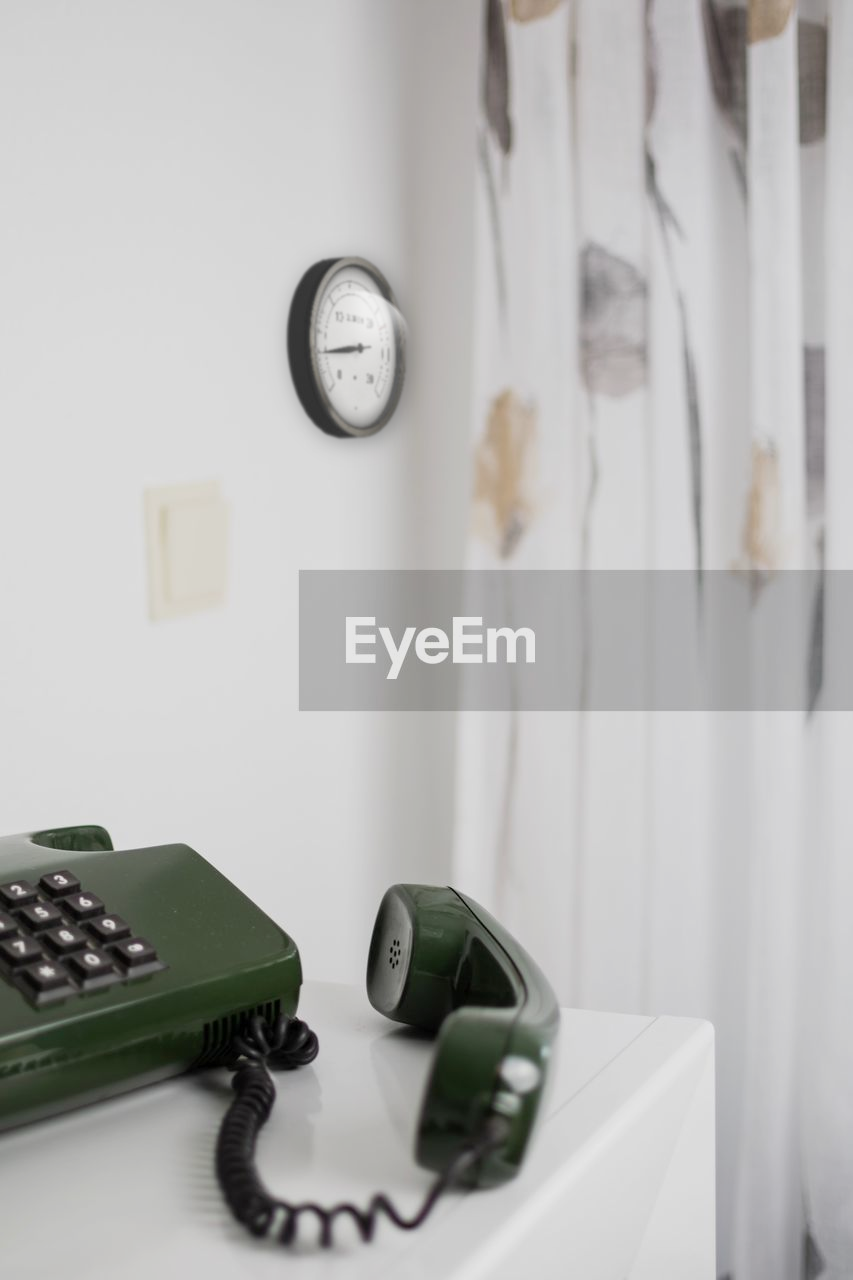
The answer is 4 V
